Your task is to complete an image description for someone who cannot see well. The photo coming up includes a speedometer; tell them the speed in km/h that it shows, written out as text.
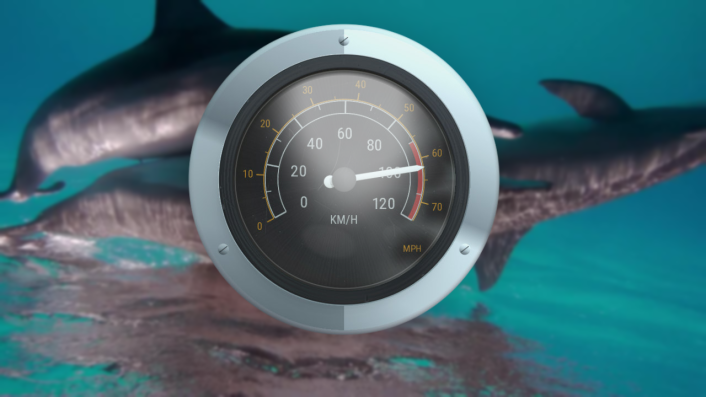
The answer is 100 km/h
